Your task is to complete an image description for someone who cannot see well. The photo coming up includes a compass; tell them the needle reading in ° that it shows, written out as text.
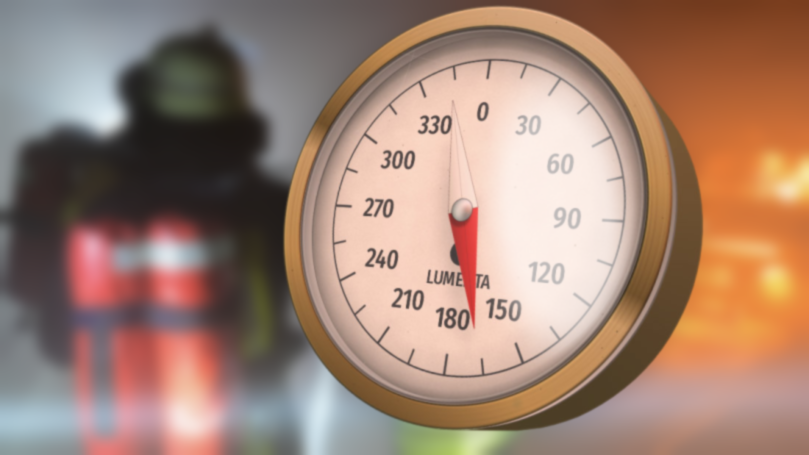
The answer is 165 °
